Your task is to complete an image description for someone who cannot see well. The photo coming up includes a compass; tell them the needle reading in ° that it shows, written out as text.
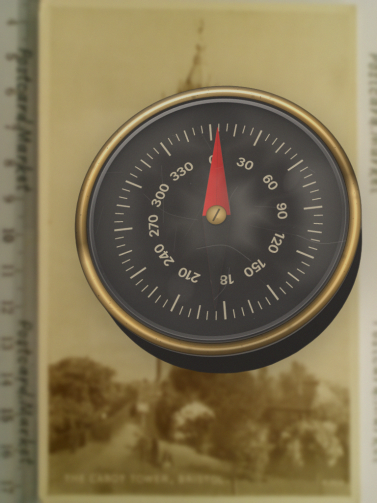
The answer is 5 °
